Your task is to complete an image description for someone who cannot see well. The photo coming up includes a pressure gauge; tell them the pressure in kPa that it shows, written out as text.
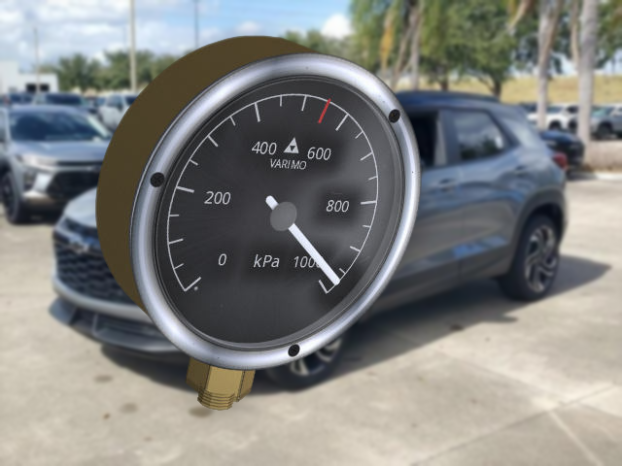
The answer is 975 kPa
